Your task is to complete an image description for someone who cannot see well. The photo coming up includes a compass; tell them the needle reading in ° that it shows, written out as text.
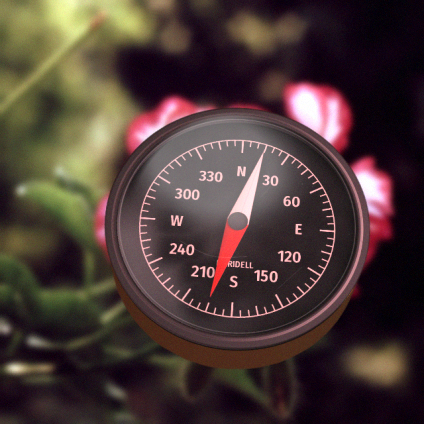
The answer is 195 °
